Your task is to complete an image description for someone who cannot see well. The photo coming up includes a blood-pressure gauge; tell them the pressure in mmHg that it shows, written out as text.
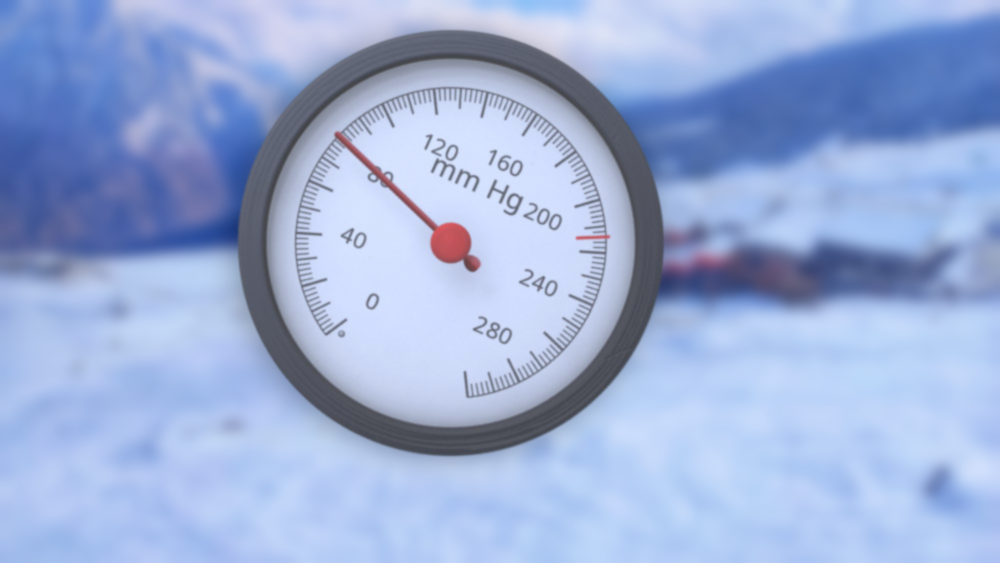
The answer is 80 mmHg
